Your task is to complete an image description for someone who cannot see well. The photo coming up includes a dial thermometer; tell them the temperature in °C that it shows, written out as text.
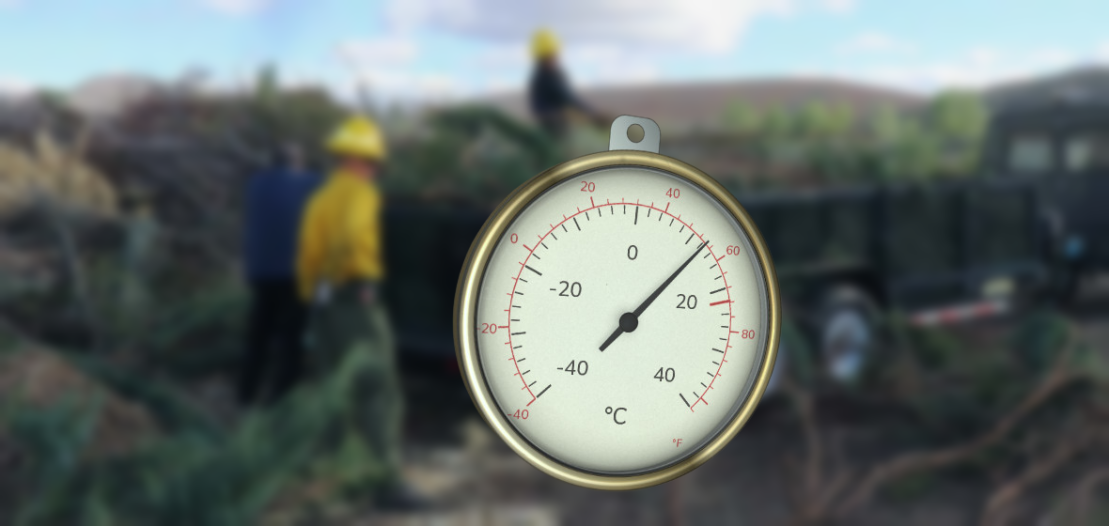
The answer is 12 °C
